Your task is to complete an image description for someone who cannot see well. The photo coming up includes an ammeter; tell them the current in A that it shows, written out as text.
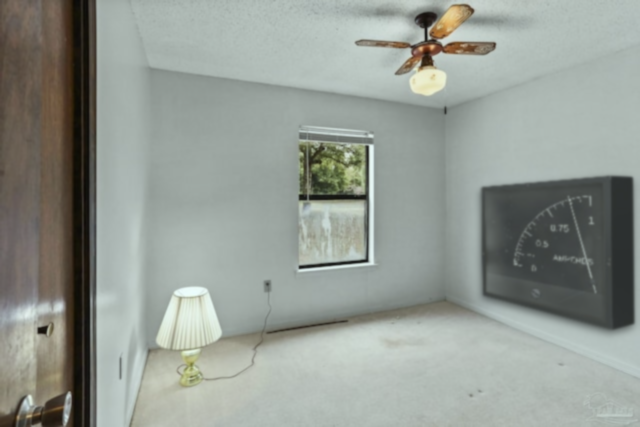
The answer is 0.9 A
